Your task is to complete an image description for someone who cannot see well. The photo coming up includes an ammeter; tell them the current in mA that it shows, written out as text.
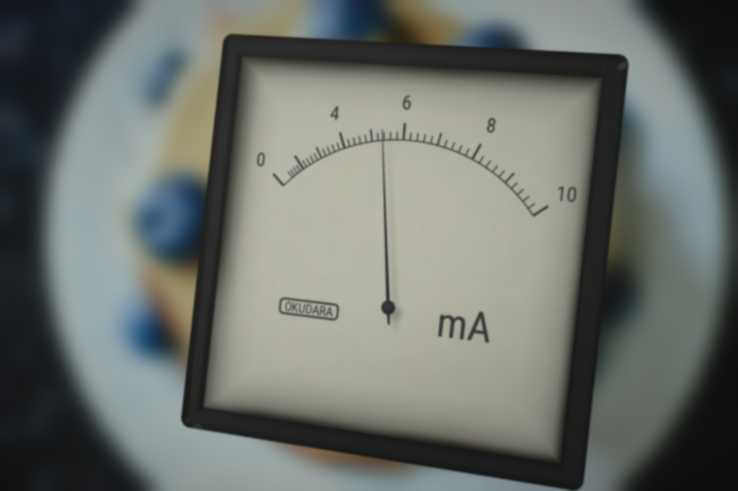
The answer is 5.4 mA
